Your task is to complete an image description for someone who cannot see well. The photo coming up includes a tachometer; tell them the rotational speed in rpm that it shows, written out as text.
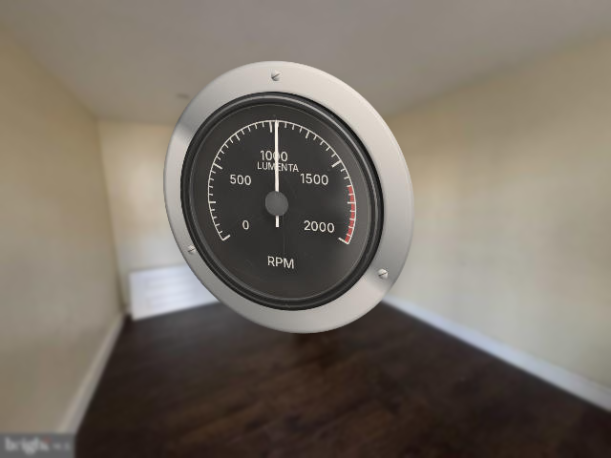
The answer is 1050 rpm
